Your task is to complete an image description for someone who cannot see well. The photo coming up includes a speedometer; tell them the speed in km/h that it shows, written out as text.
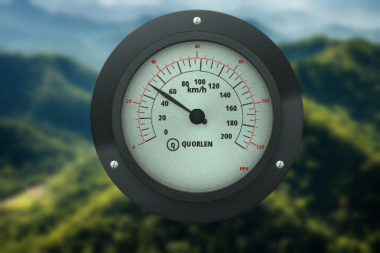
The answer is 50 km/h
